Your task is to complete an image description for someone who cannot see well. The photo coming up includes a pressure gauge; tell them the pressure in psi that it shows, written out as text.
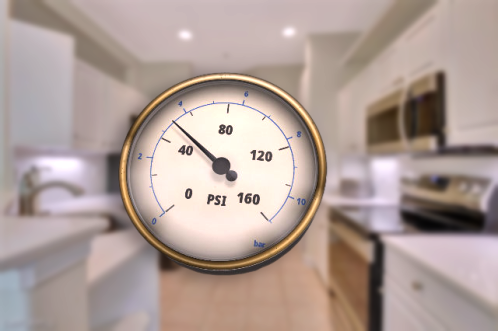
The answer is 50 psi
